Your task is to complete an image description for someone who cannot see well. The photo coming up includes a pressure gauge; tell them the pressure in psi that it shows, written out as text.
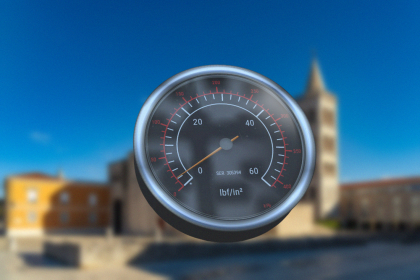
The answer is 2 psi
